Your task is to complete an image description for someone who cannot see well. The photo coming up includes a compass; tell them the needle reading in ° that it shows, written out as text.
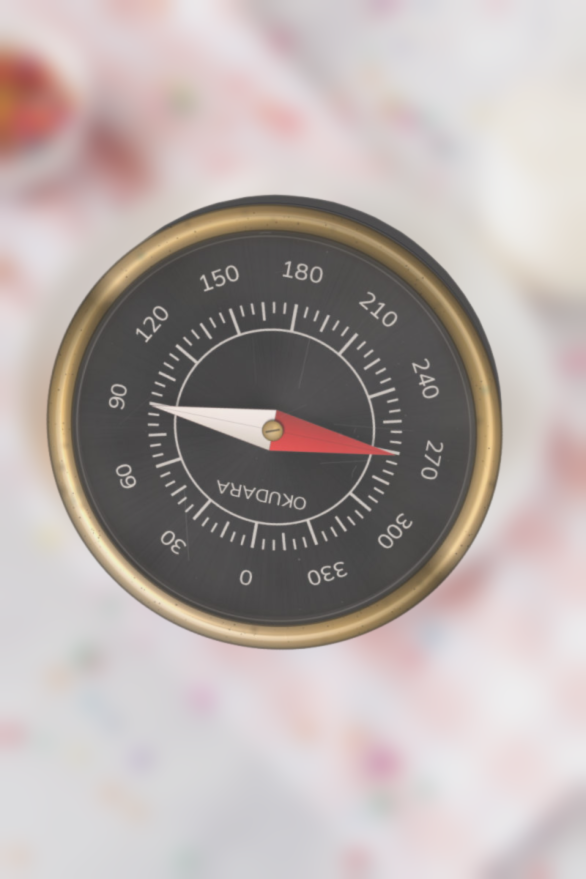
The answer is 270 °
